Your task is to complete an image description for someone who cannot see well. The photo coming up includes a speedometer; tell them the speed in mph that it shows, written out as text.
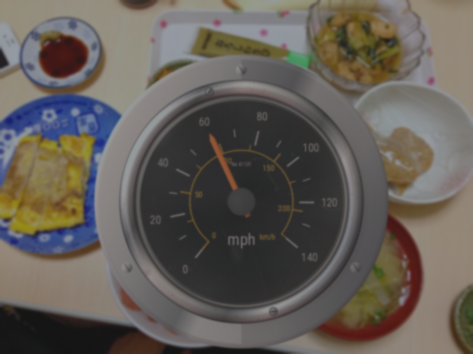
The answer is 60 mph
